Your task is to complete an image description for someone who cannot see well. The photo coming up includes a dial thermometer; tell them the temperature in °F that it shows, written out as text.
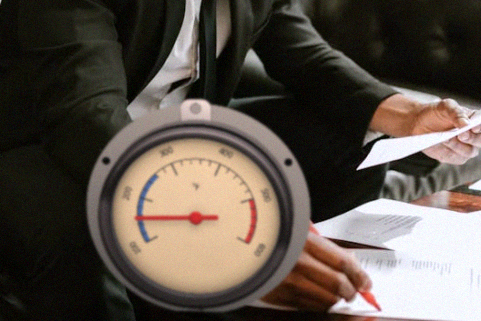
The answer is 160 °F
